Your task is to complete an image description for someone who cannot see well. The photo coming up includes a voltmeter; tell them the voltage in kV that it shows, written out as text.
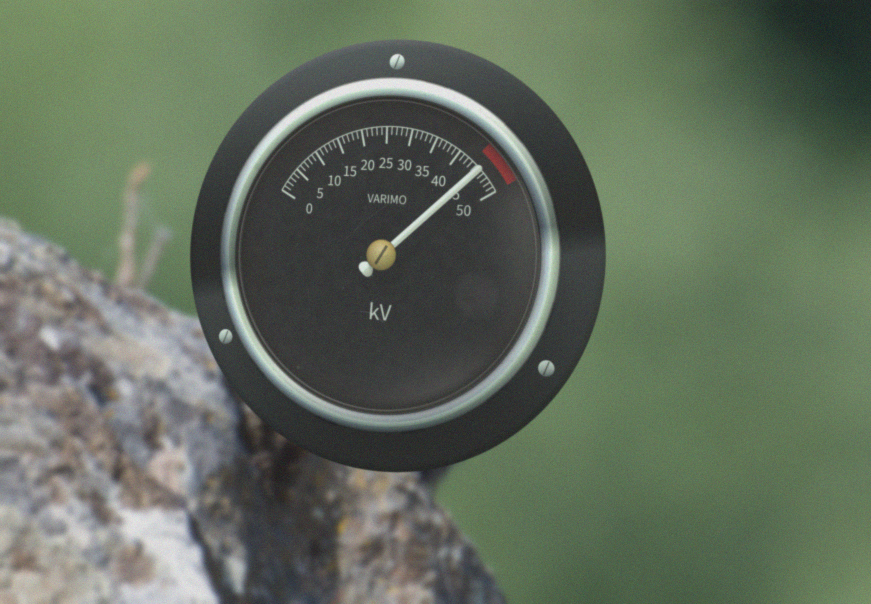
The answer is 45 kV
